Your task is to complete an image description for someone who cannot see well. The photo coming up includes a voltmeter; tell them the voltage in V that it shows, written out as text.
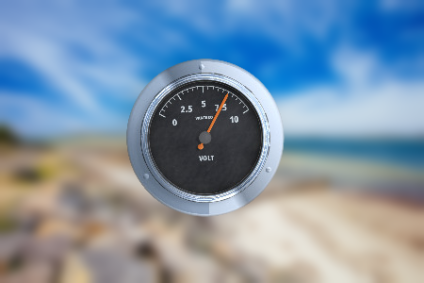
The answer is 7.5 V
